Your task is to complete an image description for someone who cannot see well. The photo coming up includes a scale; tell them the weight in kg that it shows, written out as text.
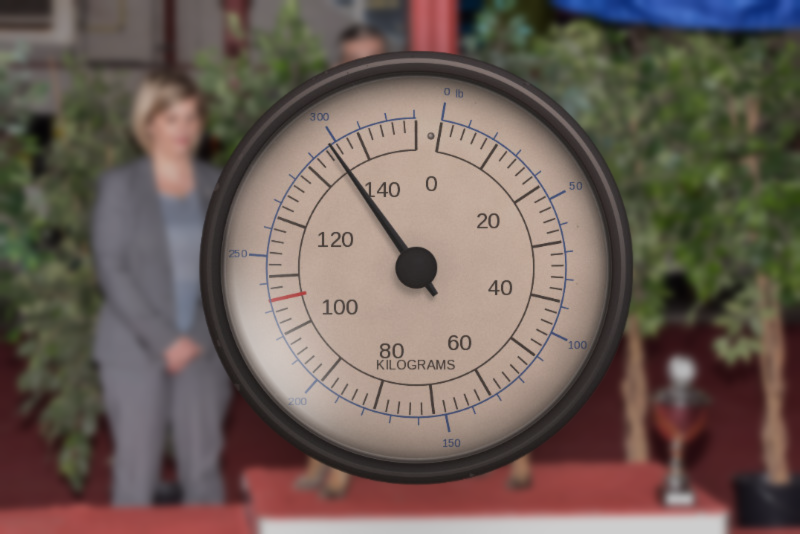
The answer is 135 kg
